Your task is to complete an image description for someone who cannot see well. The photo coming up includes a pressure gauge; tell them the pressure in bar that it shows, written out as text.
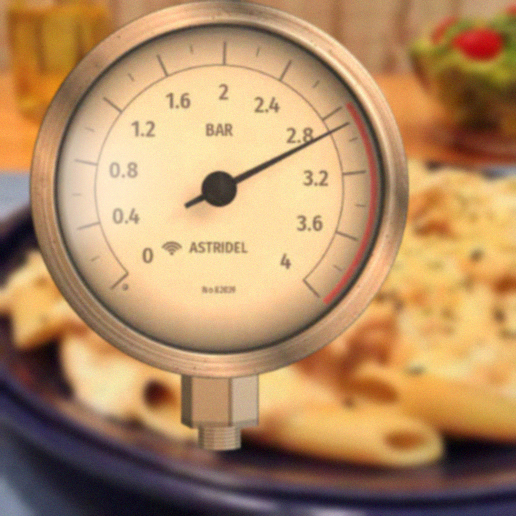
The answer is 2.9 bar
